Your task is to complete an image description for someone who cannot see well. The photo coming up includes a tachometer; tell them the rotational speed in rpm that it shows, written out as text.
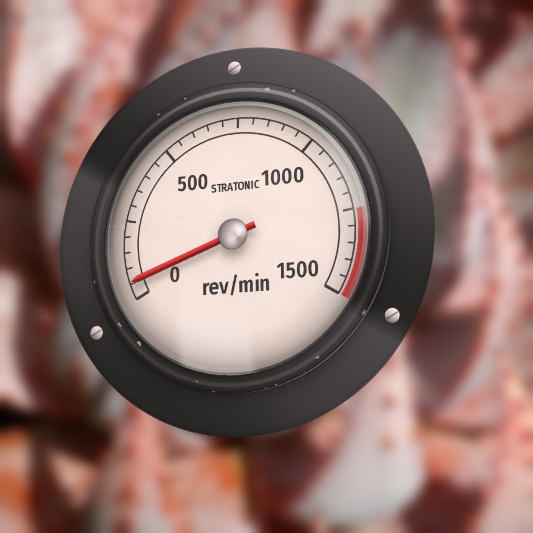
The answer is 50 rpm
